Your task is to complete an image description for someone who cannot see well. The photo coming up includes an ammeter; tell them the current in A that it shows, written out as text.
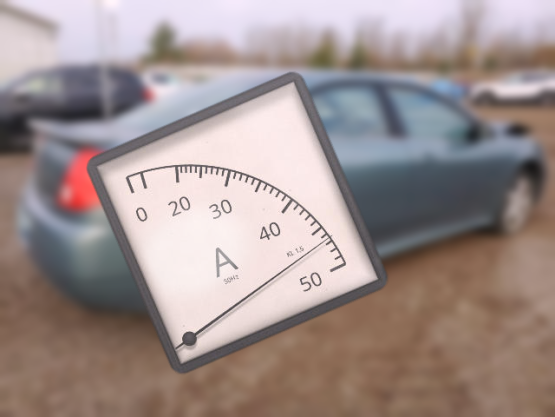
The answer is 46.5 A
